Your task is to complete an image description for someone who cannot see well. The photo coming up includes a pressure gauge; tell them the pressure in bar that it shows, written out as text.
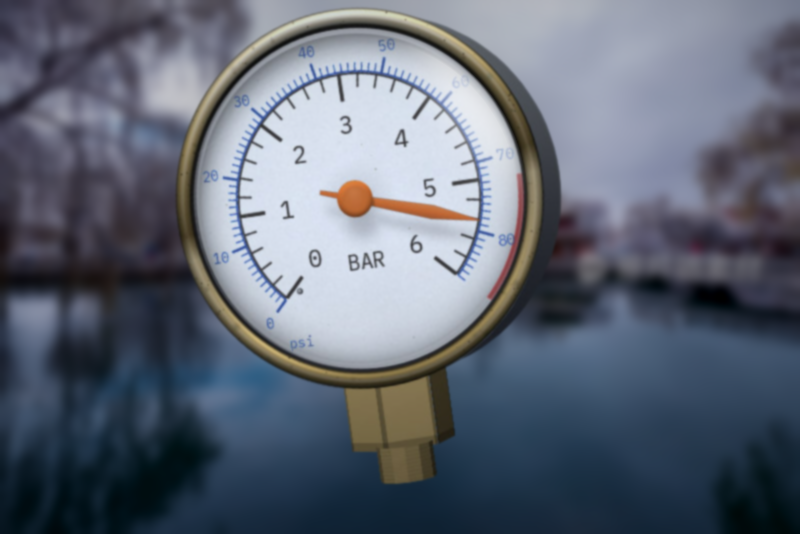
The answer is 5.4 bar
